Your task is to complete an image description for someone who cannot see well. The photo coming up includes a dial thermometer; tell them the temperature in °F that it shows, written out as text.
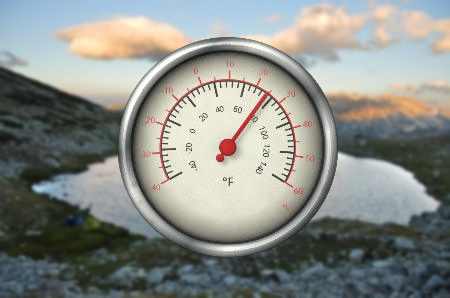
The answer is 76 °F
